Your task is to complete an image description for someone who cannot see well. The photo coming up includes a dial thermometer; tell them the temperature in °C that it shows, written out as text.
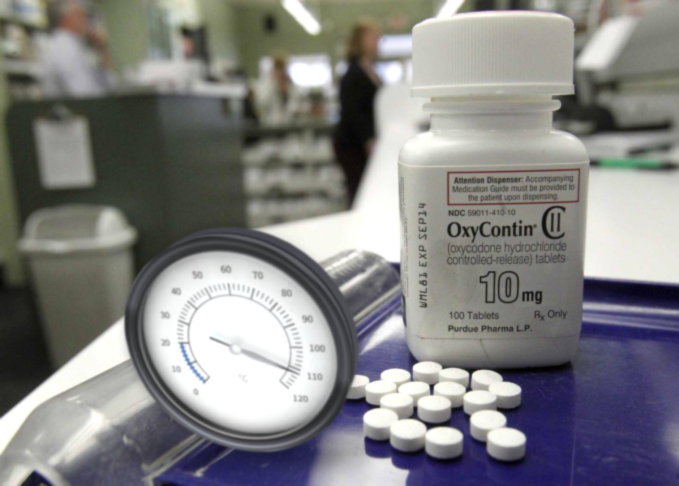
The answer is 110 °C
